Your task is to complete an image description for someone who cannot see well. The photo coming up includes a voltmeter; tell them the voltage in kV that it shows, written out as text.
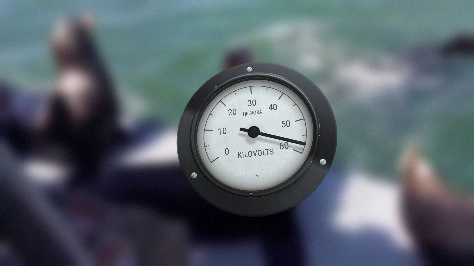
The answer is 57.5 kV
